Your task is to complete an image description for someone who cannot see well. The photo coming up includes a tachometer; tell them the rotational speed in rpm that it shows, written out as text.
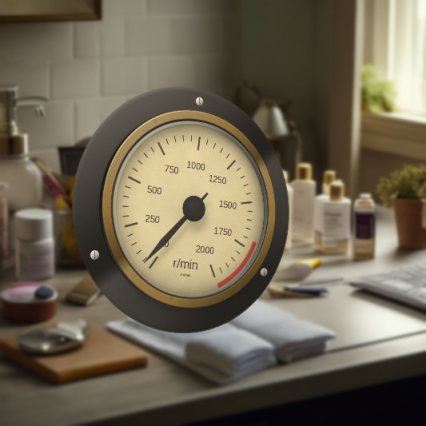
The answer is 50 rpm
